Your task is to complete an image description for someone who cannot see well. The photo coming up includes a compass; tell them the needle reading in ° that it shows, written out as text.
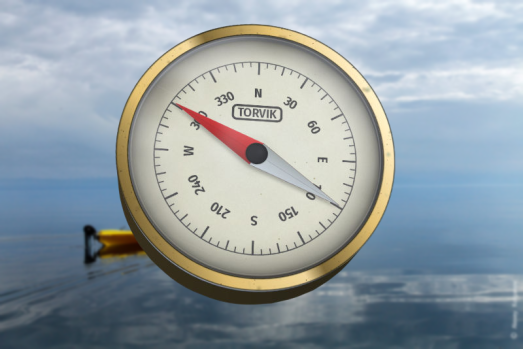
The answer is 300 °
